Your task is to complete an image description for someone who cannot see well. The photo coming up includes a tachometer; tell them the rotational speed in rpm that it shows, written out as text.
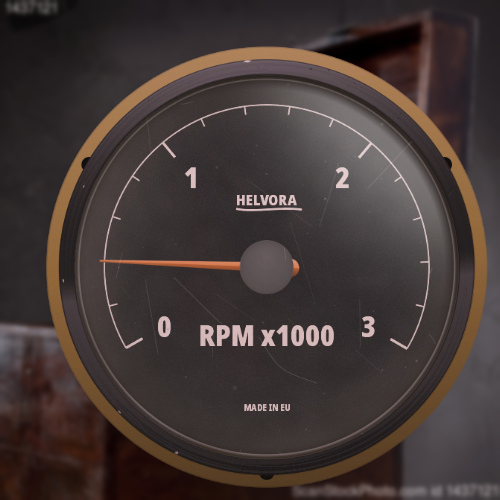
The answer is 400 rpm
